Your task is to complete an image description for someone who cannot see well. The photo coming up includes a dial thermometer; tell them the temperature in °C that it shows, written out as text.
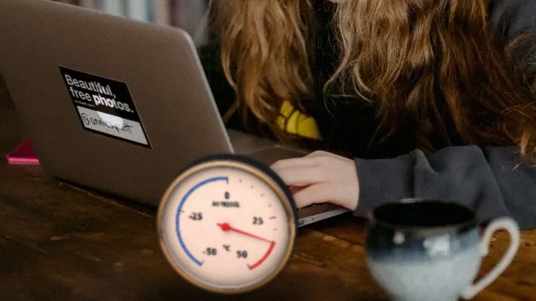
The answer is 35 °C
